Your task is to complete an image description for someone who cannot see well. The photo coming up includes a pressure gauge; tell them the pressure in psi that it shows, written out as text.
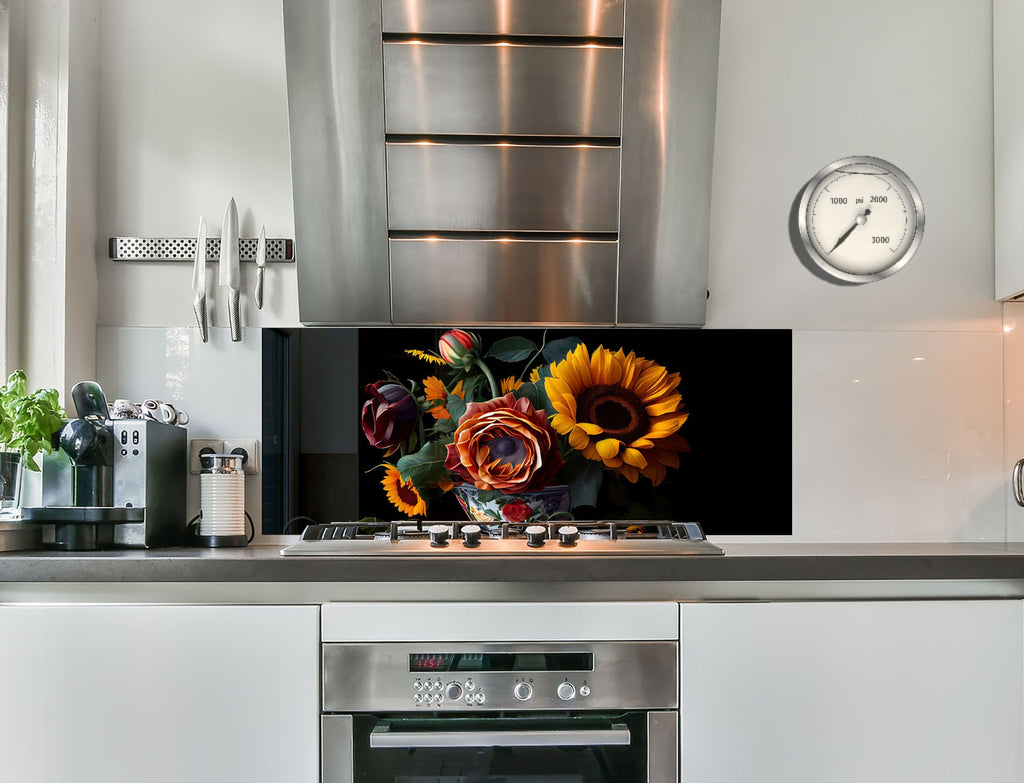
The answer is 0 psi
